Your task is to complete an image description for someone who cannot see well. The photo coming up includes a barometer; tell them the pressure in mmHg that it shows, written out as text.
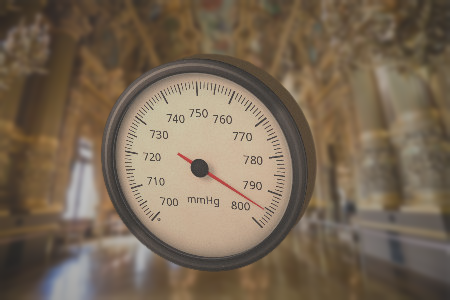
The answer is 795 mmHg
